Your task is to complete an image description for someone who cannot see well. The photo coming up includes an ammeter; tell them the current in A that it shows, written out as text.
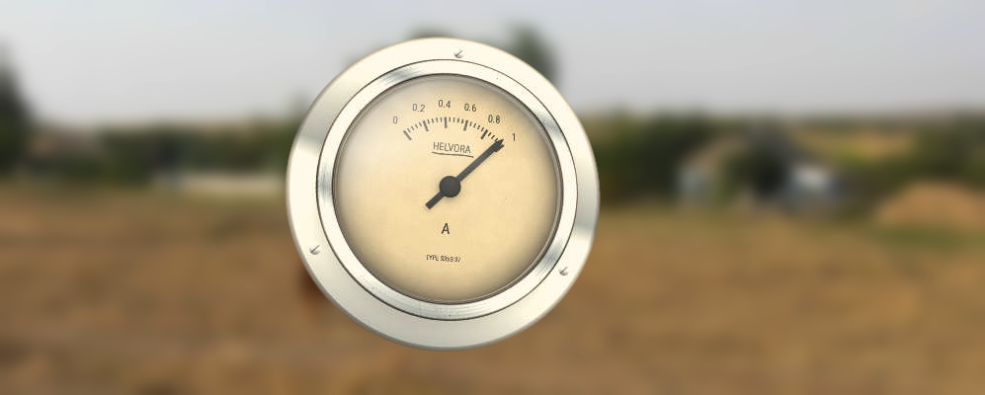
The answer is 0.96 A
